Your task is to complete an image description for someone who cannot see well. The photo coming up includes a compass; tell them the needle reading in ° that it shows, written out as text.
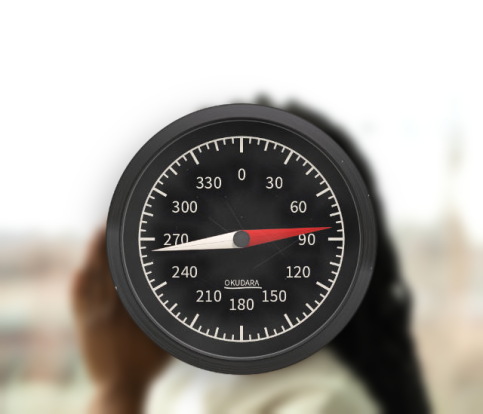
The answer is 82.5 °
